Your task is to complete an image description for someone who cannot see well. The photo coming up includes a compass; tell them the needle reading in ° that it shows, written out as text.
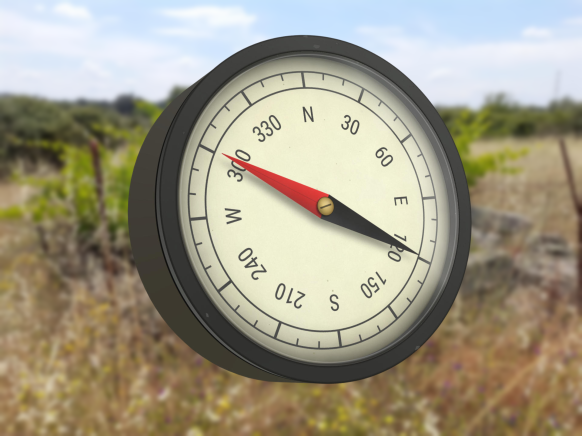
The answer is 300 °
